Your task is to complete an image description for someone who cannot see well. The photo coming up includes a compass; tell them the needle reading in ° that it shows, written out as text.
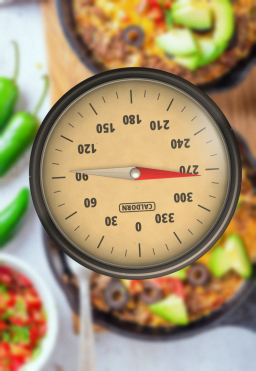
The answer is 275 °
